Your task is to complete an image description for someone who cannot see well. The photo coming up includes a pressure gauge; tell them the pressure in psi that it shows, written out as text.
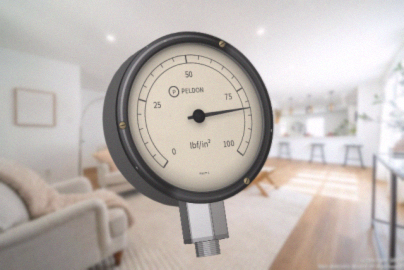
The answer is 82.5 psi
